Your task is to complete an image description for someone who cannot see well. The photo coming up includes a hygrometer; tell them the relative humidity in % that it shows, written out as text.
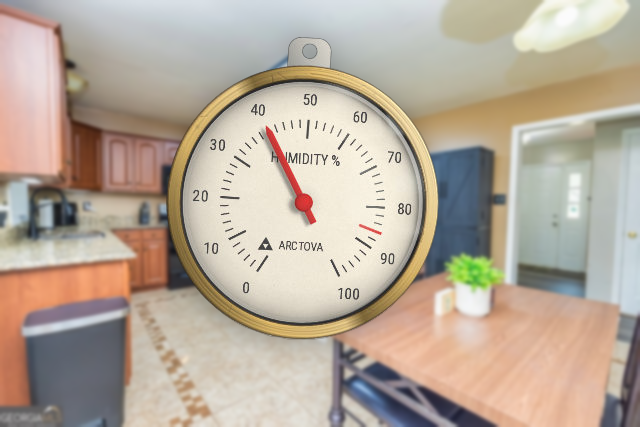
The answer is 40 %
